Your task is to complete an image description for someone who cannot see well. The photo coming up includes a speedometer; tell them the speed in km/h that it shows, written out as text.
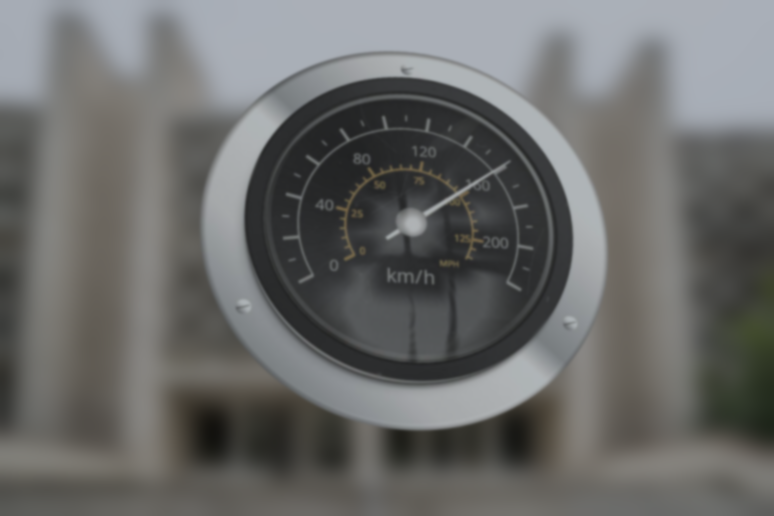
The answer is 160 km/h
